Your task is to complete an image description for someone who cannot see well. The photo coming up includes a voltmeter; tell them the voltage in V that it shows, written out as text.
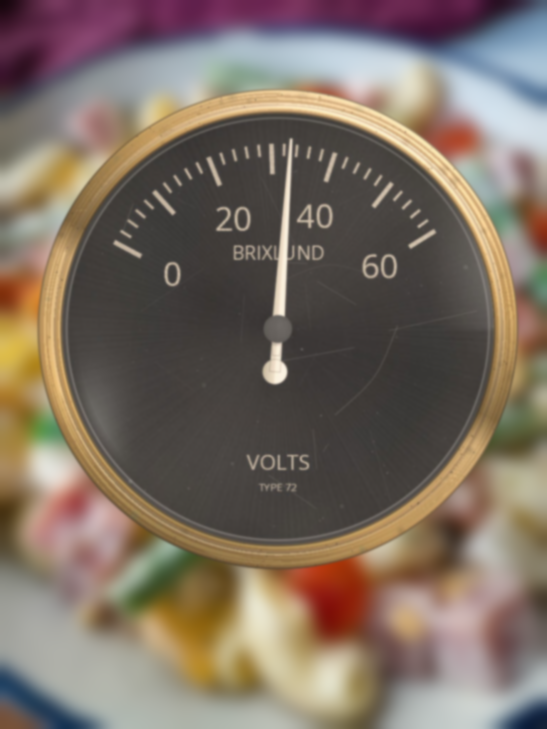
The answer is 33 V
